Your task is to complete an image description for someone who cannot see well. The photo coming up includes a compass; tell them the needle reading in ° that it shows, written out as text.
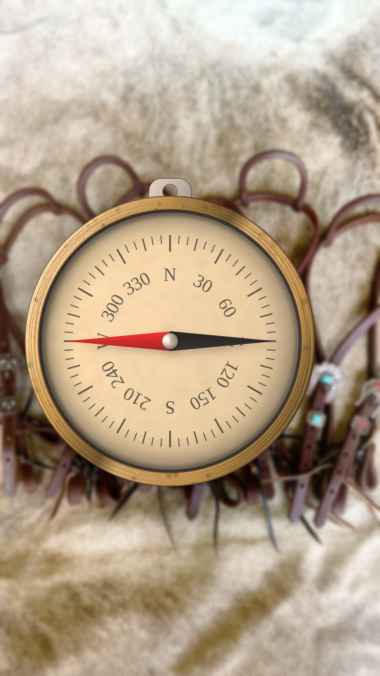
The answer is 270 °
